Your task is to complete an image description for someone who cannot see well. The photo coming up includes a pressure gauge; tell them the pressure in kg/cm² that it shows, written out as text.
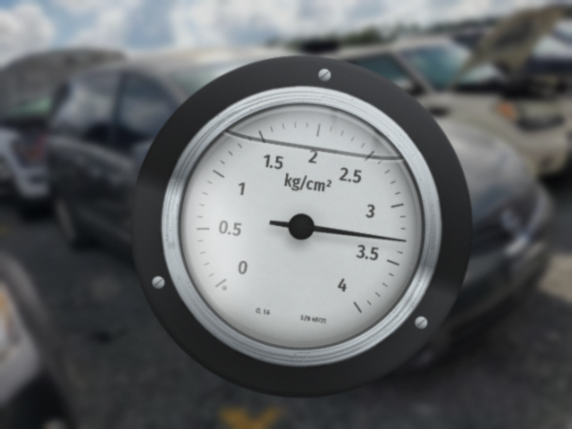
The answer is 3.3 kg/cm²
